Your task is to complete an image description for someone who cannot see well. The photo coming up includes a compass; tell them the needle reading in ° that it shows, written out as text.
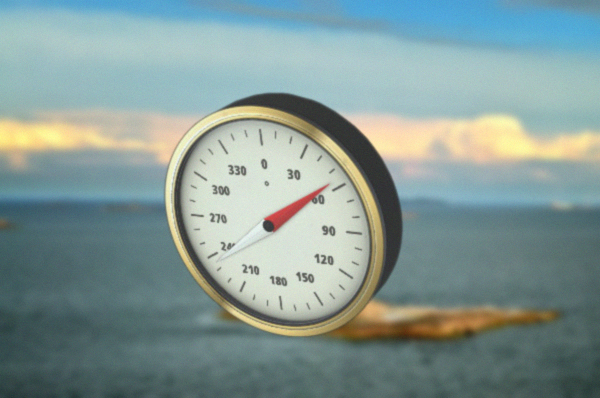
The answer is 55 °
